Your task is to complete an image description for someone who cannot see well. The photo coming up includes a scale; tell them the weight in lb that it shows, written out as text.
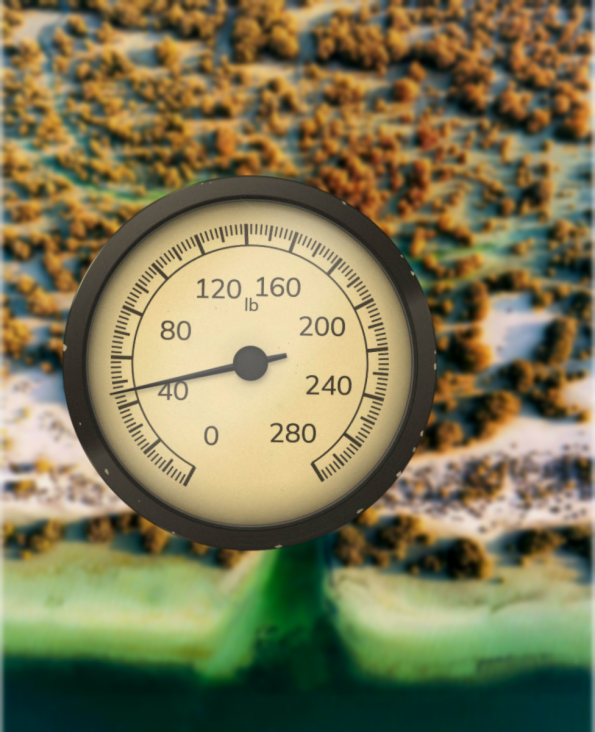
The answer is 46 lb
